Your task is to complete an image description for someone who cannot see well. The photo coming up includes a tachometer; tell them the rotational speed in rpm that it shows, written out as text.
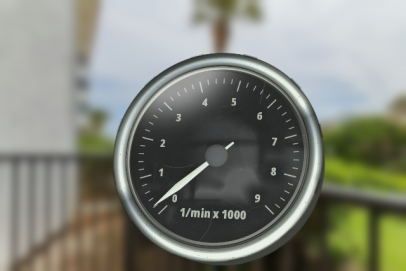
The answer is 200 rpm
